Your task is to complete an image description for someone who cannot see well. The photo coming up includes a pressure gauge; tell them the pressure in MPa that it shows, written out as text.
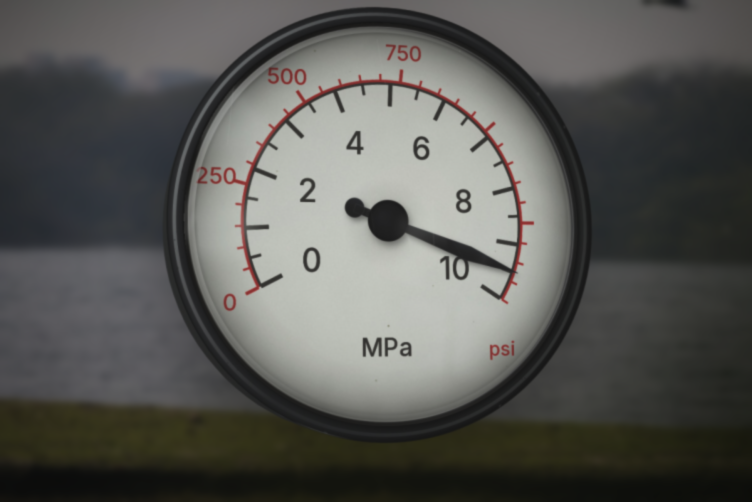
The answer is 9.5 MPa
